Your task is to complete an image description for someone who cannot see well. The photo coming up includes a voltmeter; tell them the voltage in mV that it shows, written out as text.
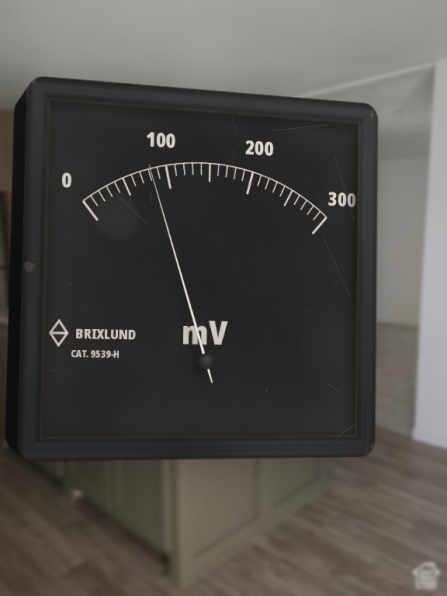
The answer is 80 mV
